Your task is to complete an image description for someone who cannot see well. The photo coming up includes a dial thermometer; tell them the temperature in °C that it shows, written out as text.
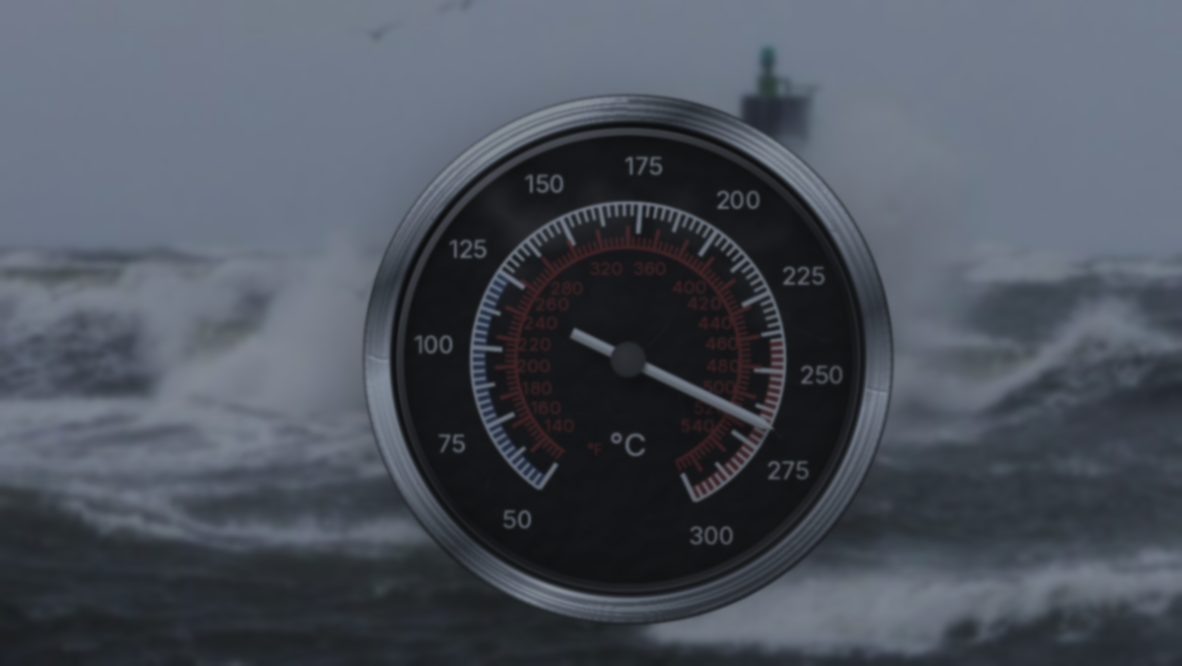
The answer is 267.5 °C
